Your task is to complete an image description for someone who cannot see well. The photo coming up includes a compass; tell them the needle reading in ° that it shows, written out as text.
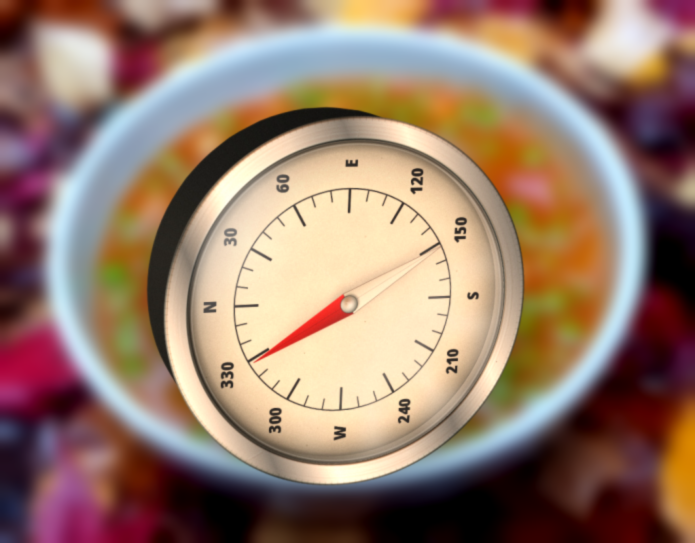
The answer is 330 °
